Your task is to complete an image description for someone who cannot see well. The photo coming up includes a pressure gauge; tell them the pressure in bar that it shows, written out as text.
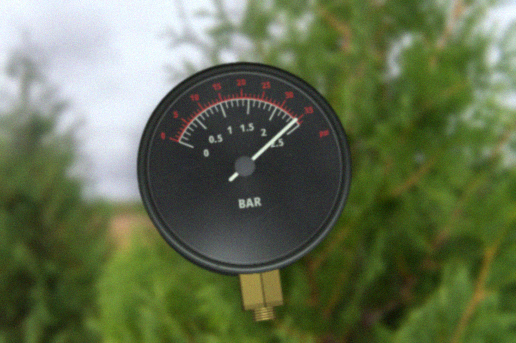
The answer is 2.4 bar
